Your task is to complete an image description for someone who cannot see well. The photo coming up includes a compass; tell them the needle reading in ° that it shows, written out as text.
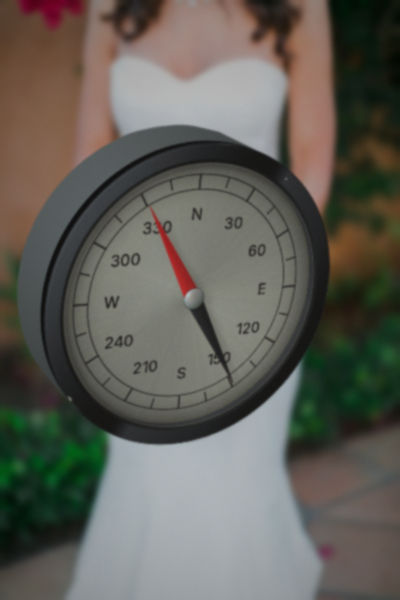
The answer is 330 °
